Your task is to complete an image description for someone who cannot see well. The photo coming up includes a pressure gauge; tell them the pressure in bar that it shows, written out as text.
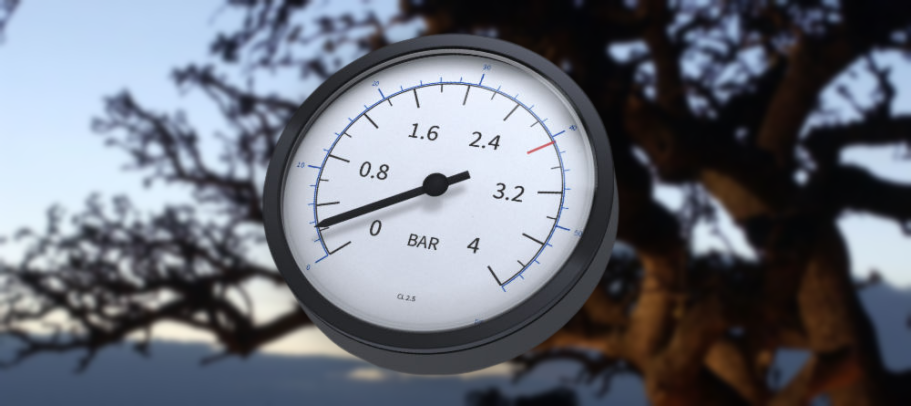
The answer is 0.2 bar
